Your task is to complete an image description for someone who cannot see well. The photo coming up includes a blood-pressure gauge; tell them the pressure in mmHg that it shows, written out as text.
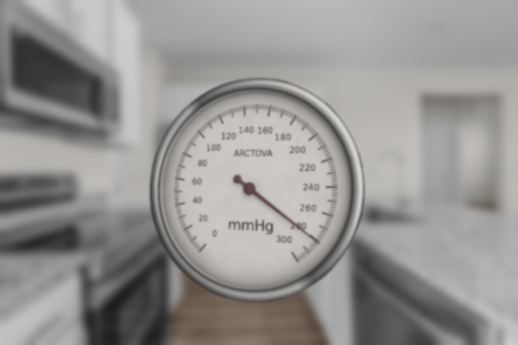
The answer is 280 mmHg
